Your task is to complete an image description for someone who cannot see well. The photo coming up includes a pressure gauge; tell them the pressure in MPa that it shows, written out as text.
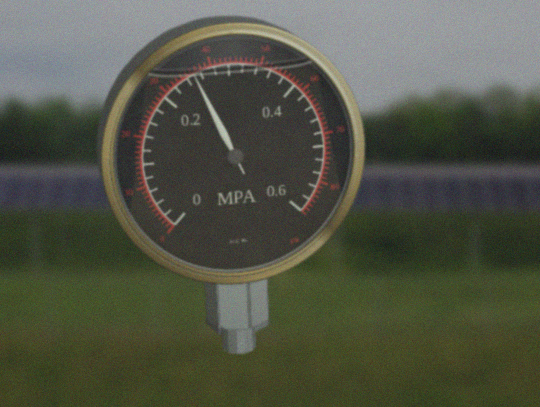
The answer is 0.25 MPa
